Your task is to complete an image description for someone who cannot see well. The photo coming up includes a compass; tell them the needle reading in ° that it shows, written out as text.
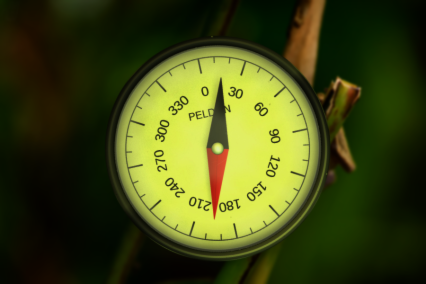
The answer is 195 °
